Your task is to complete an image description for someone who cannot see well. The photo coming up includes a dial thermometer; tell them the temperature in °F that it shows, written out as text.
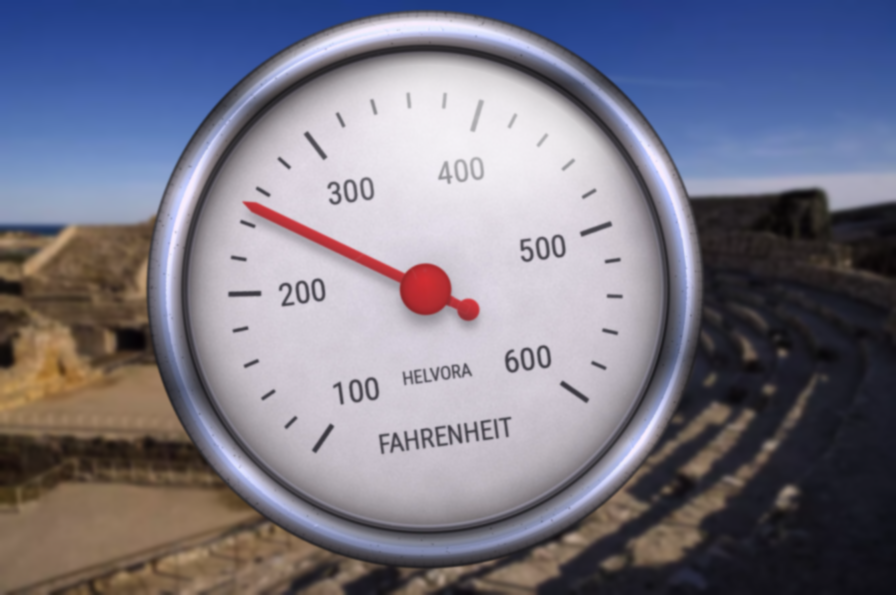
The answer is 250 °F
